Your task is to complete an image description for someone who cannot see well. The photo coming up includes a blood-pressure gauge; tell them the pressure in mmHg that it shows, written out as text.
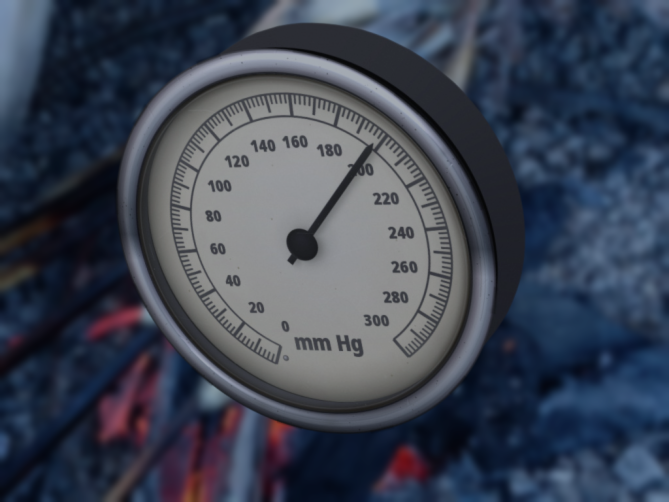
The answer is 198 mmHg
